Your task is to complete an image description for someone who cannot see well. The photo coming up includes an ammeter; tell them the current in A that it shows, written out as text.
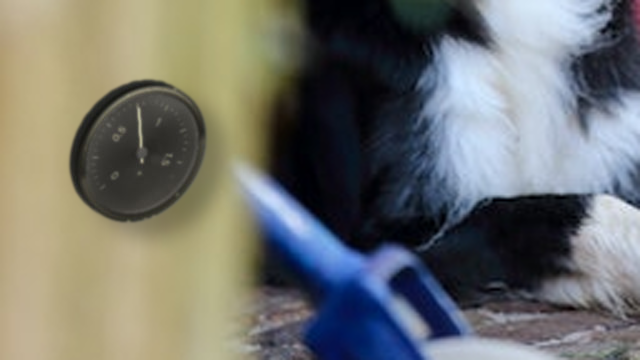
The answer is 0.75 A
